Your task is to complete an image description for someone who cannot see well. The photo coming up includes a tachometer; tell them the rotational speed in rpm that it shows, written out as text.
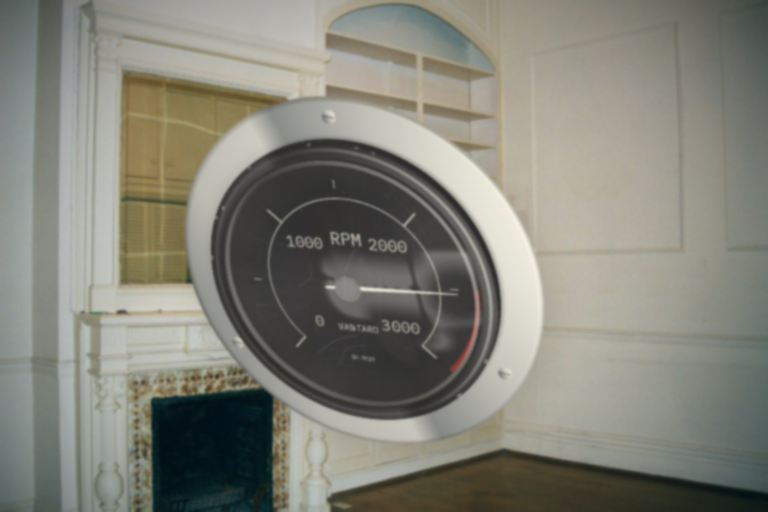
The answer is 2500 rpm
